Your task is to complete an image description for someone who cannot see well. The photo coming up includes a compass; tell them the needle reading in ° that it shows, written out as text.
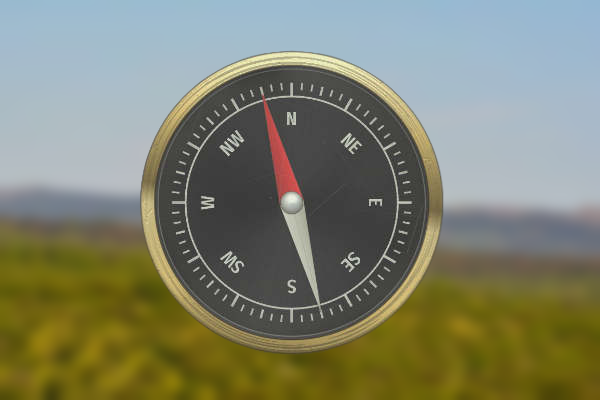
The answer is 345 °
